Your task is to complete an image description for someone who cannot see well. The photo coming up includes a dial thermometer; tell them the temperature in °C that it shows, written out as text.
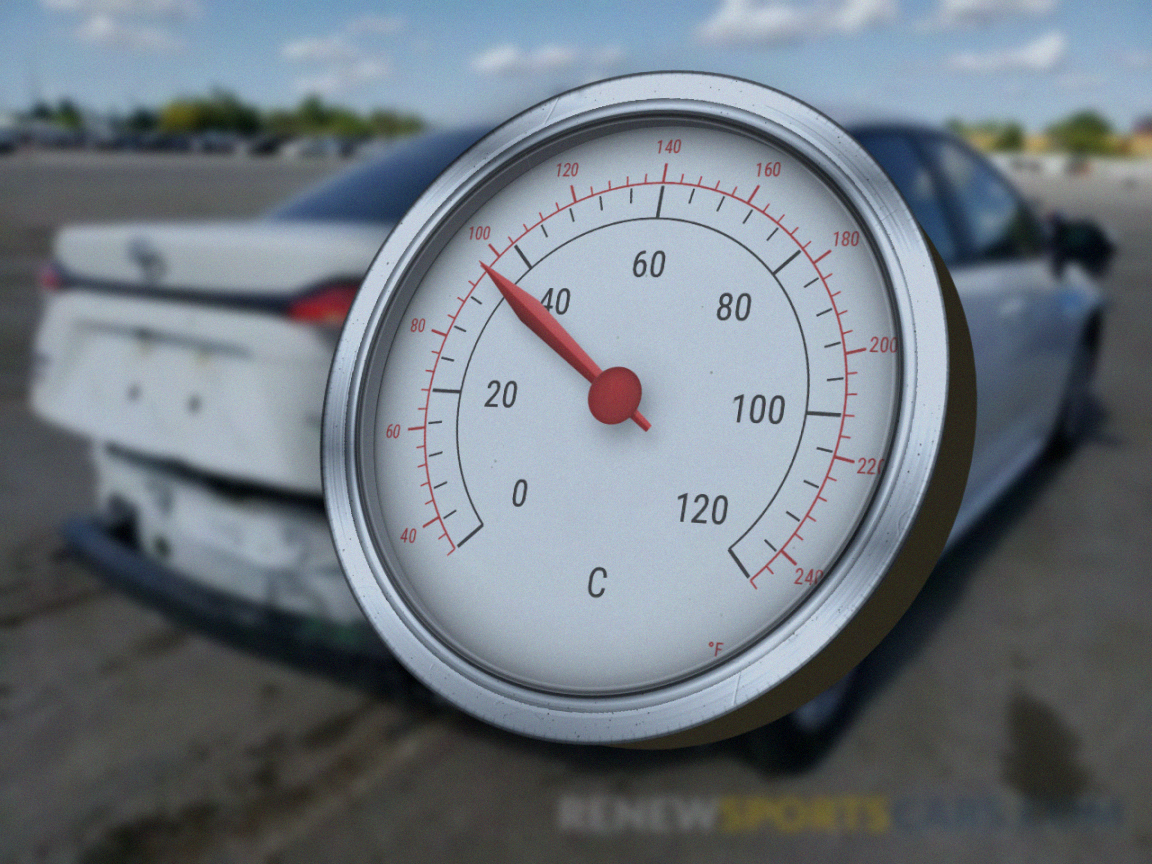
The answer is 36 °C
